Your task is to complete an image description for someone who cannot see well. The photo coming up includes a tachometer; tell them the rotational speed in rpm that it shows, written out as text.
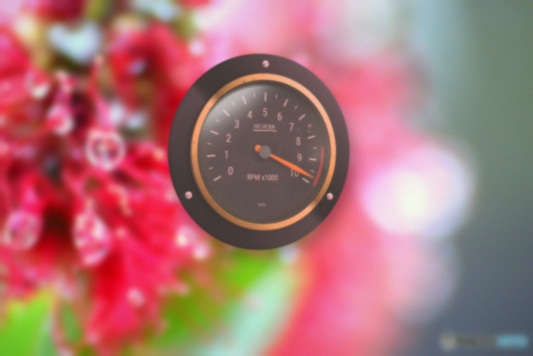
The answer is 9750 rpm
